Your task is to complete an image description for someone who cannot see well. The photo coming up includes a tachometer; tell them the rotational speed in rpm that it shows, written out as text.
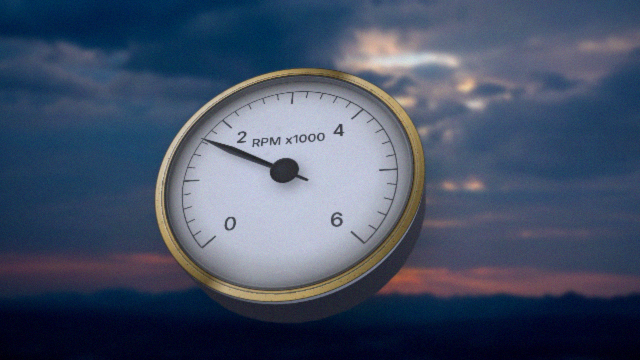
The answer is 1600 rpm
